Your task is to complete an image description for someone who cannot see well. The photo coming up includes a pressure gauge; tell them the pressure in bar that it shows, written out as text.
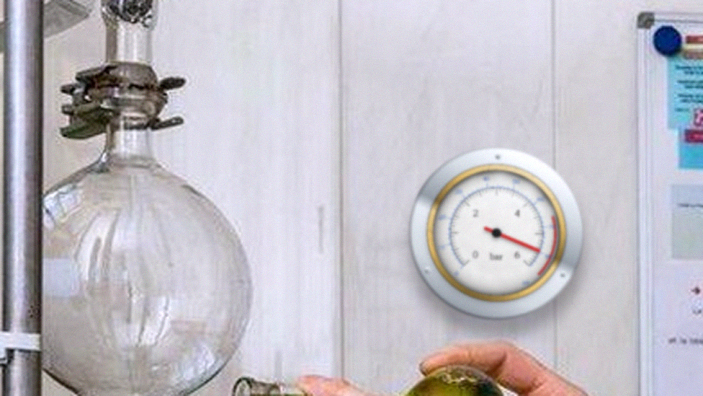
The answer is 5.5 bar
